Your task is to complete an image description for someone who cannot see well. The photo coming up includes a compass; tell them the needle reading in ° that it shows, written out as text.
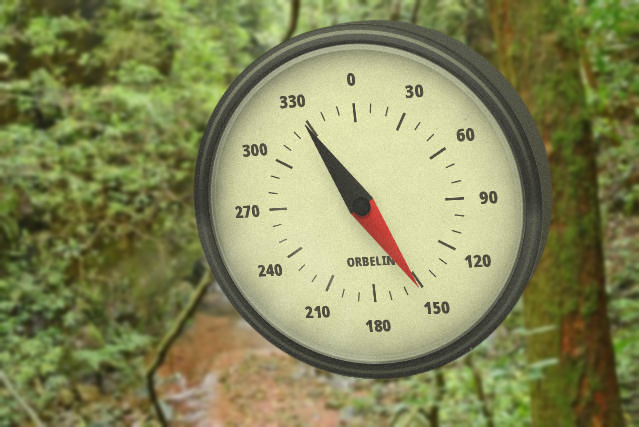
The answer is 150 °
